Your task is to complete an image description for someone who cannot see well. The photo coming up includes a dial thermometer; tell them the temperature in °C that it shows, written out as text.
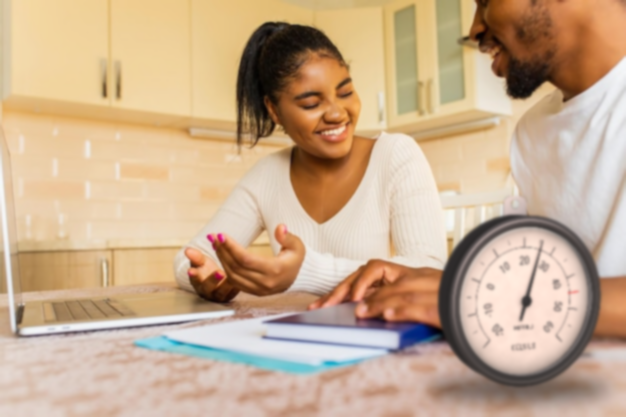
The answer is 25 °C
